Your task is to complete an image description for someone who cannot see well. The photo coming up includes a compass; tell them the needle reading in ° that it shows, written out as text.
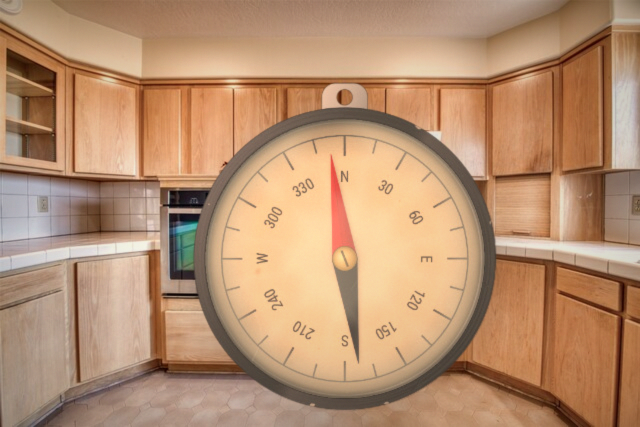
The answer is 352.5 °
